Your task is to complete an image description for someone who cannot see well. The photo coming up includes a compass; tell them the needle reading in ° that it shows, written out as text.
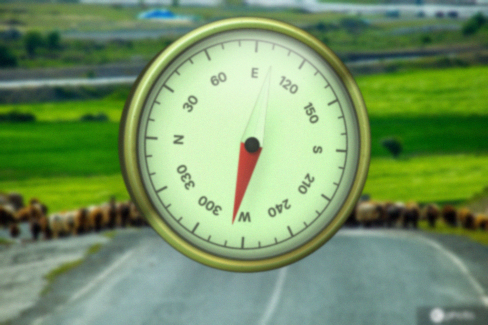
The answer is 280 °
